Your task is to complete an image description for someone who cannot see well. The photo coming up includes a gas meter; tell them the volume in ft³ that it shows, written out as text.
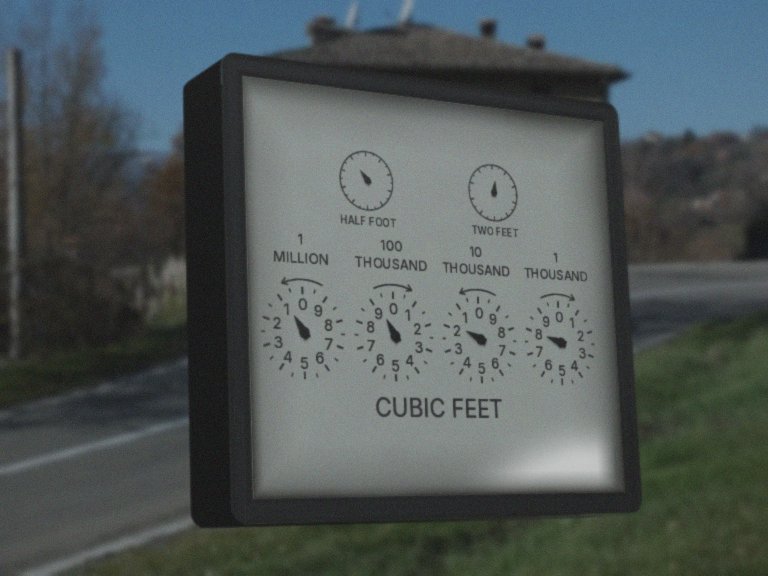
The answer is 91800 ft³
